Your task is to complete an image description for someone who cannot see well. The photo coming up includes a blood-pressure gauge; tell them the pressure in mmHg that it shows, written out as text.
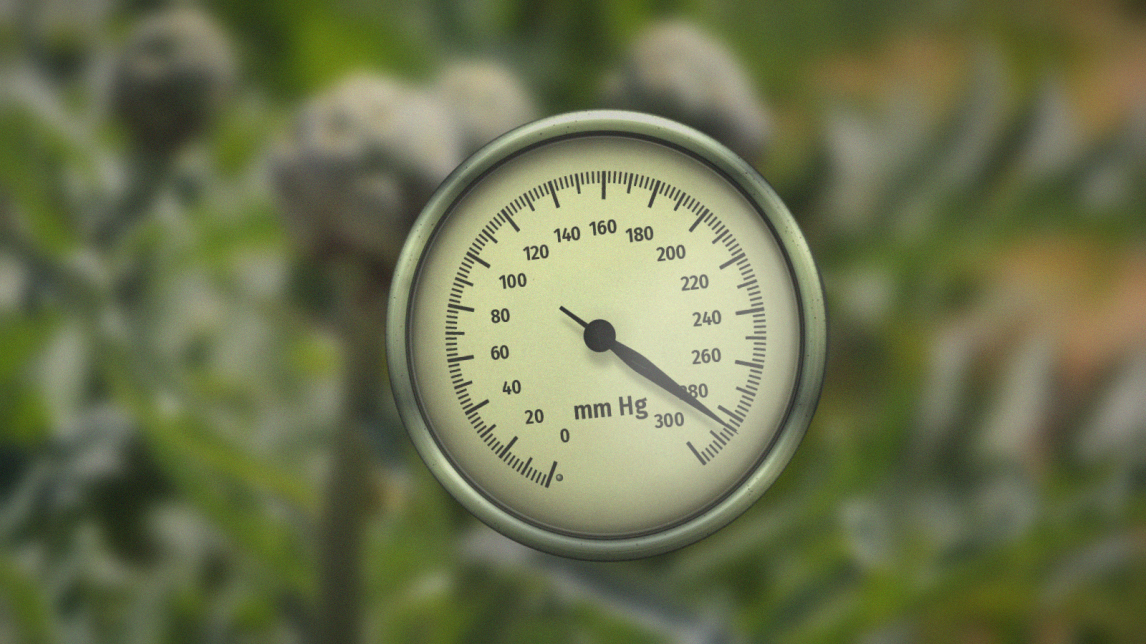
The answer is 284 mmHg
